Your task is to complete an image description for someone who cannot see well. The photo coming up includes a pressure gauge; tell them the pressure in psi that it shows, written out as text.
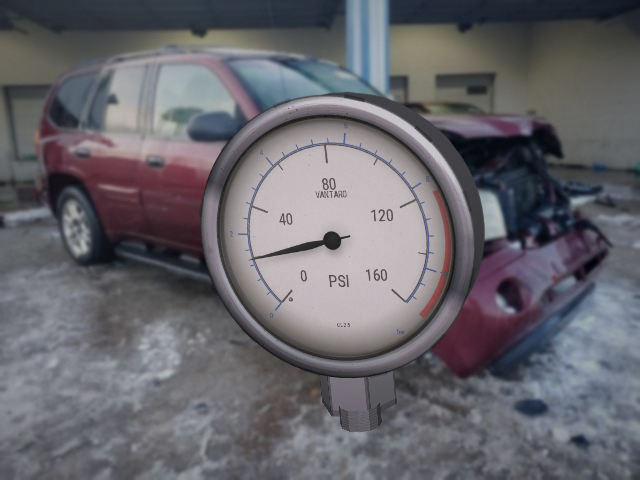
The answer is 20 psi
